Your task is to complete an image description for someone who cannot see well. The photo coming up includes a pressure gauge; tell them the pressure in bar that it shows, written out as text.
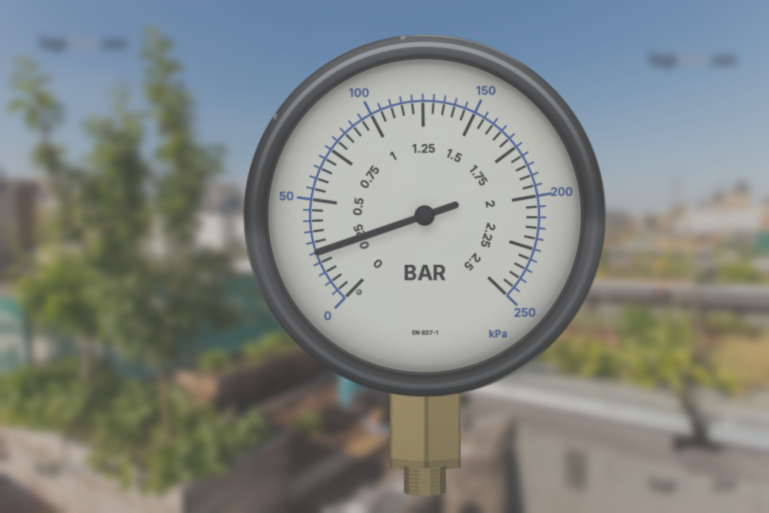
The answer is 0.25 bar
